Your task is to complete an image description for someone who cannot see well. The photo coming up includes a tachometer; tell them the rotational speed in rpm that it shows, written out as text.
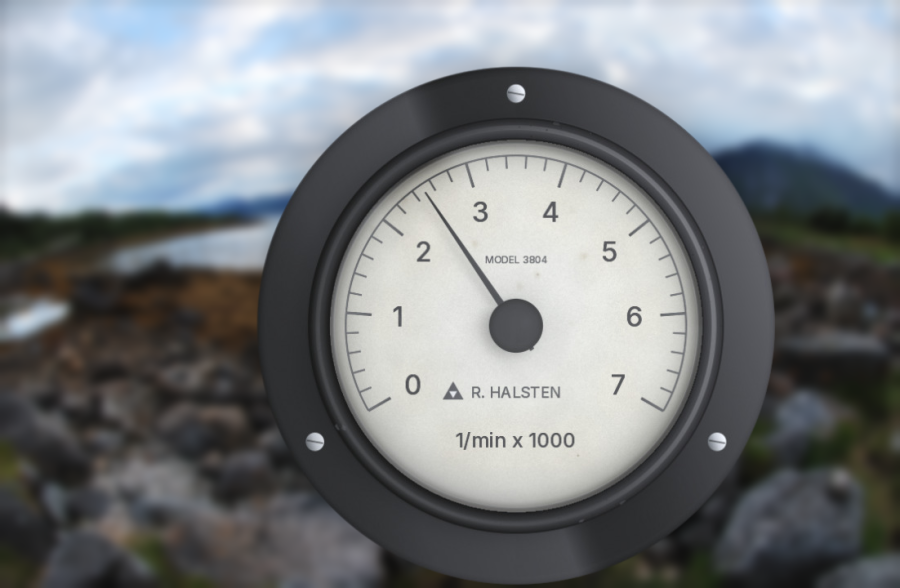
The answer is 2500 rpm
